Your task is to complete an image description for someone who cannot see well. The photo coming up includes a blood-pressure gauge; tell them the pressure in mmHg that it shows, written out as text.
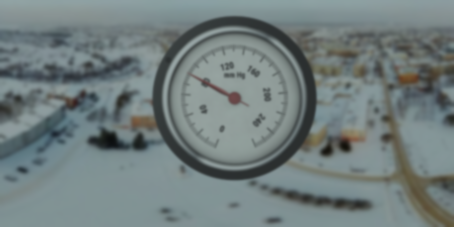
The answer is 80 mmHg
